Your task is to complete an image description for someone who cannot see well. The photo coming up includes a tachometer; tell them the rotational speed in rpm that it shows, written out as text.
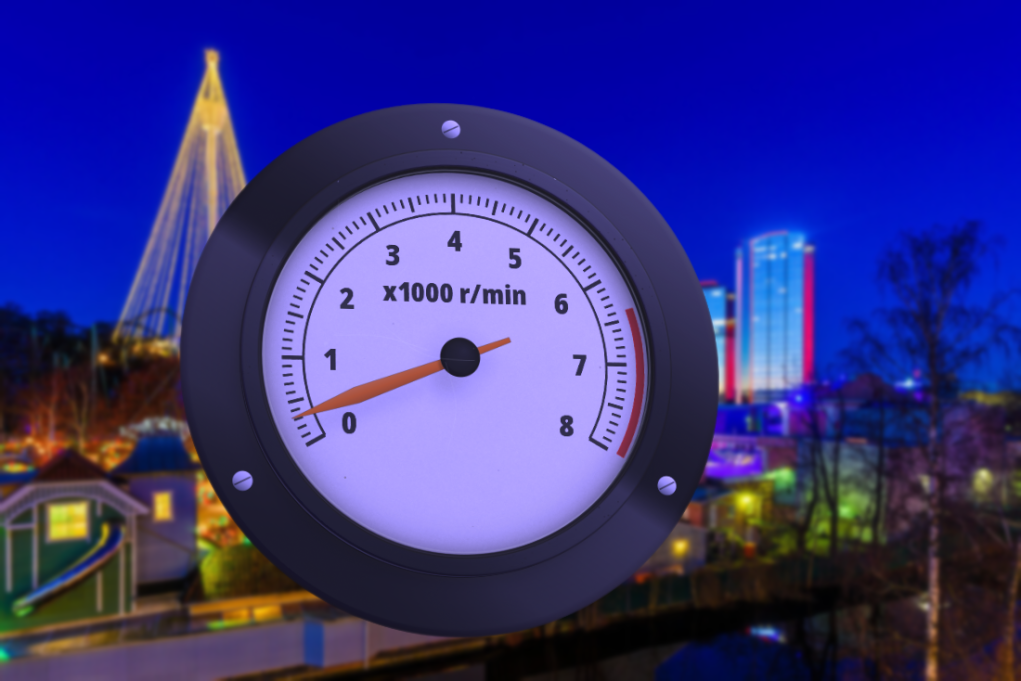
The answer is 300 rpm
